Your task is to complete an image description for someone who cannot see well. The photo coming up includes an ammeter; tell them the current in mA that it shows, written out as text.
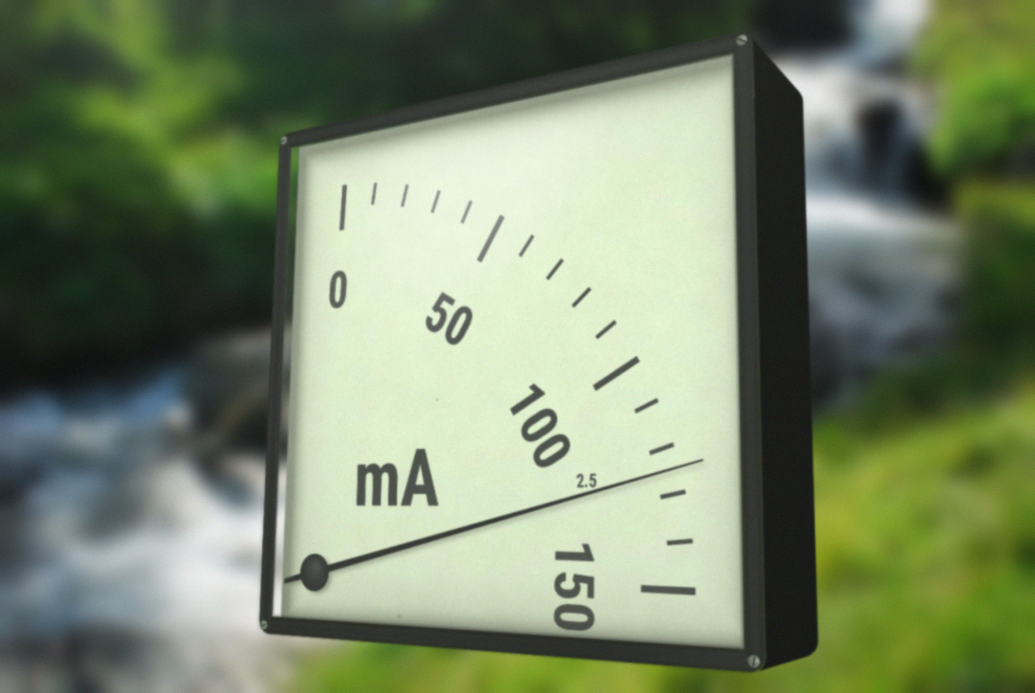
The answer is 125 mA
